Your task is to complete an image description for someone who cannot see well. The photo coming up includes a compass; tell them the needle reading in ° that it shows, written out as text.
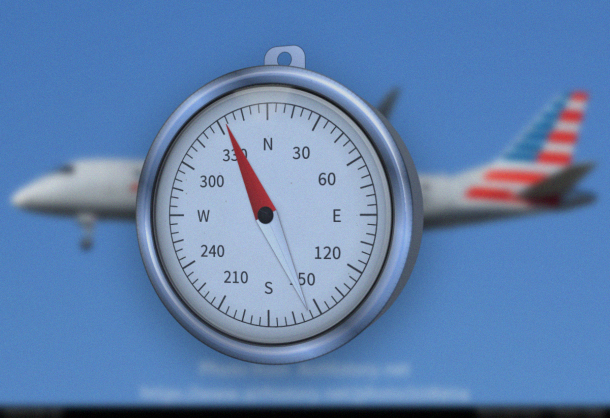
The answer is 335 °
